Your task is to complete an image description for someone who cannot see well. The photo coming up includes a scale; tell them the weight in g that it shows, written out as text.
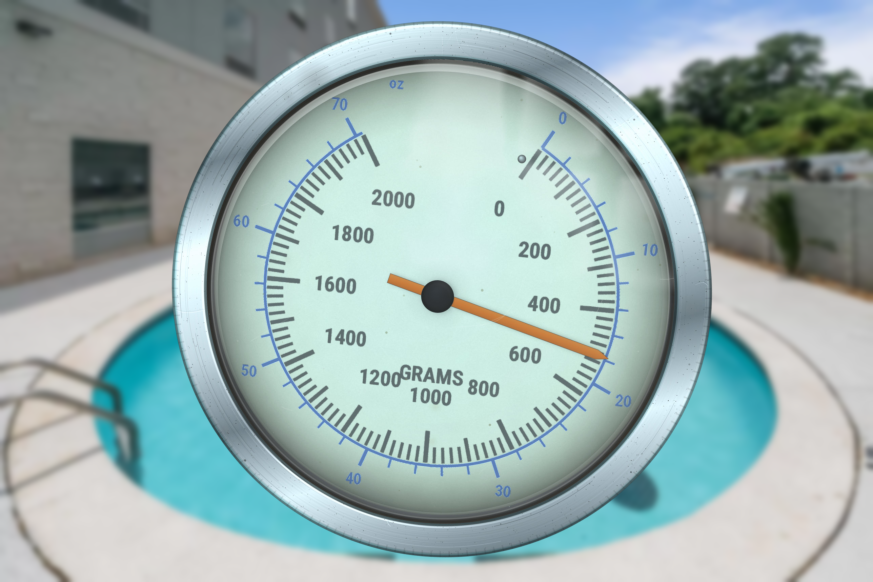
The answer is 500 g
